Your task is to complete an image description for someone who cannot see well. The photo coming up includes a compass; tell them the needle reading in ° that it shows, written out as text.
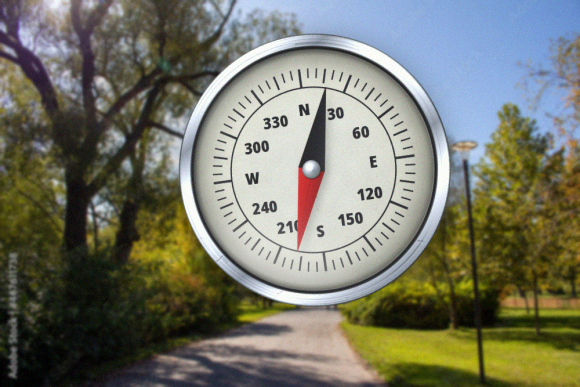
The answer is 197.5 °
